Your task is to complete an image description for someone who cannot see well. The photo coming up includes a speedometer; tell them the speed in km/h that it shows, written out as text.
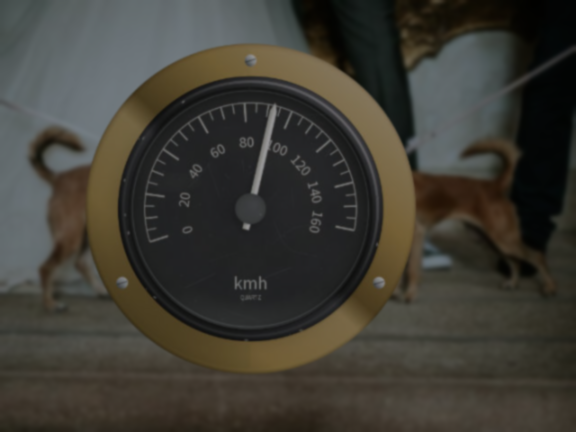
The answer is 92.5 km/h
